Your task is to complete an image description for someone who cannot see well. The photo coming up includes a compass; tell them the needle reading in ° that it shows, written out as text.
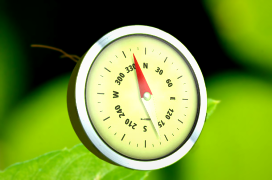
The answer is 340 °
